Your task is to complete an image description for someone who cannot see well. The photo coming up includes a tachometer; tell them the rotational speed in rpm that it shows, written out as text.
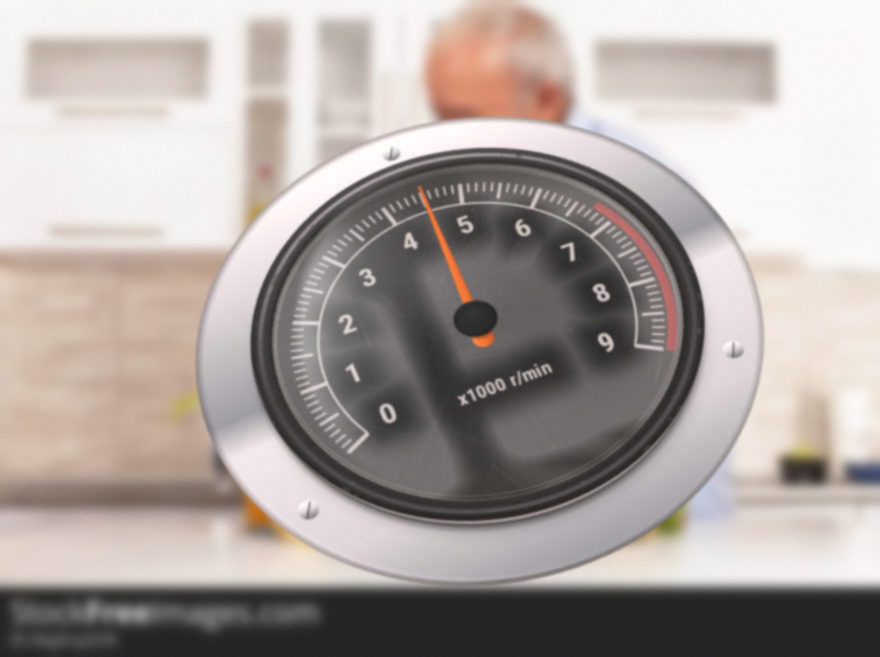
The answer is 4500 rpm
